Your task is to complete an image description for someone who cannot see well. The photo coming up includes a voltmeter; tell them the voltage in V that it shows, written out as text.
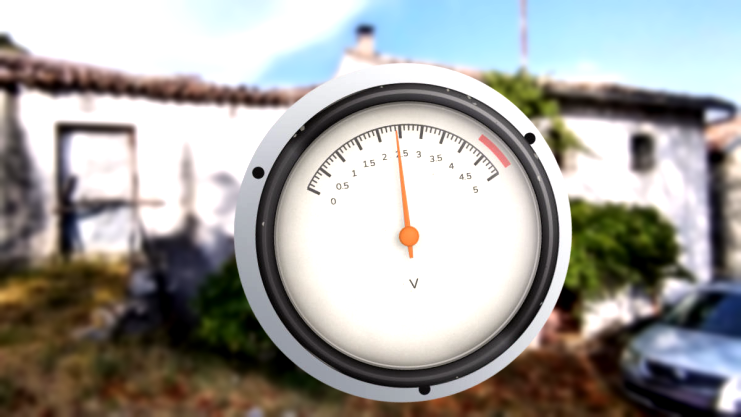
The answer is 2.4 V
